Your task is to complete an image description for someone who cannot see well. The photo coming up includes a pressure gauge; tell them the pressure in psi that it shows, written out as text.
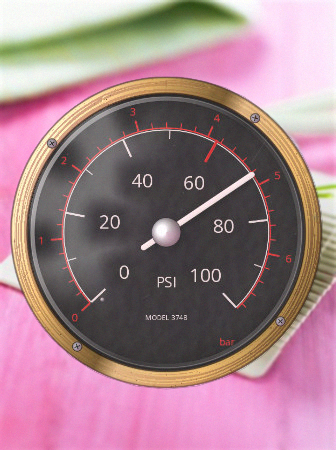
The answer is 70 psi
